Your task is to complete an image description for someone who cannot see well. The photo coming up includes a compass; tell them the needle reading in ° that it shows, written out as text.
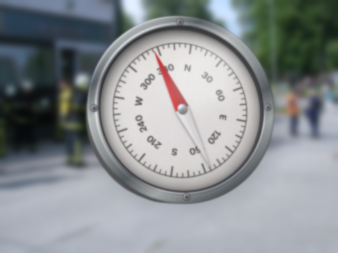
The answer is 325 °
